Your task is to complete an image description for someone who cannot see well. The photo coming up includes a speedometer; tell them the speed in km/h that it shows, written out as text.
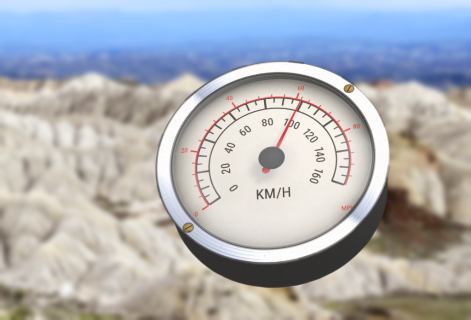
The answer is 100 km/h
